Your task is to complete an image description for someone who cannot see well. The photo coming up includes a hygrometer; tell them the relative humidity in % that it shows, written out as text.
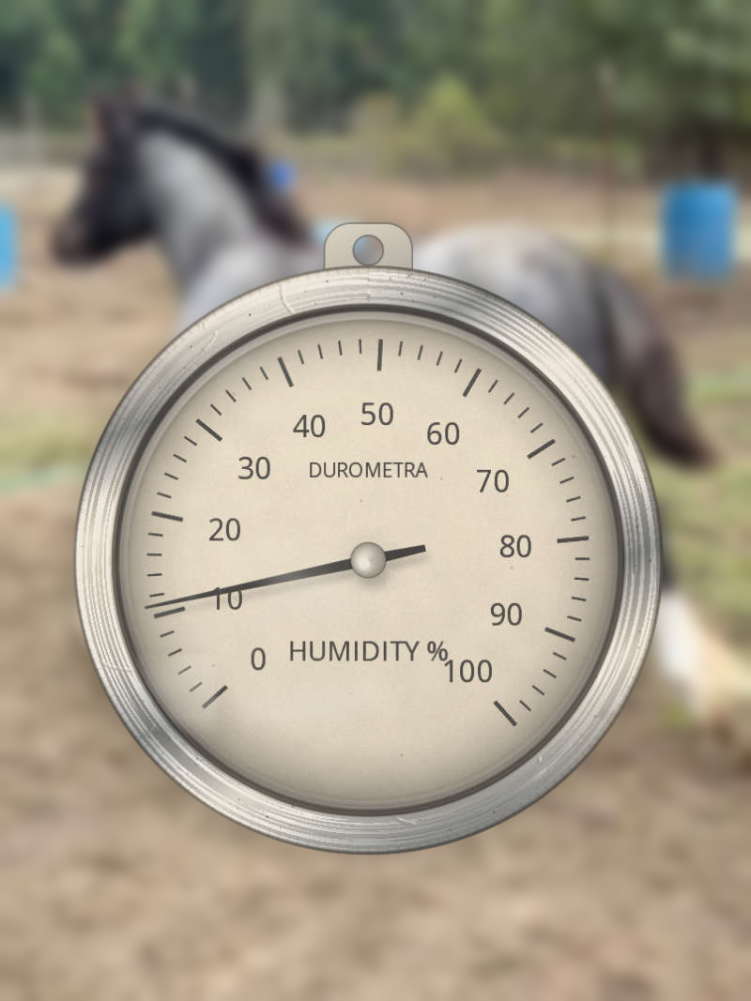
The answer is 11 %
